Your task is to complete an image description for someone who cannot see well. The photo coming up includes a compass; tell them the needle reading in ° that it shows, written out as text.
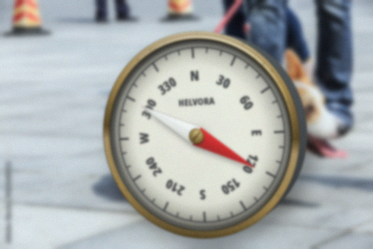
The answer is 120 °
